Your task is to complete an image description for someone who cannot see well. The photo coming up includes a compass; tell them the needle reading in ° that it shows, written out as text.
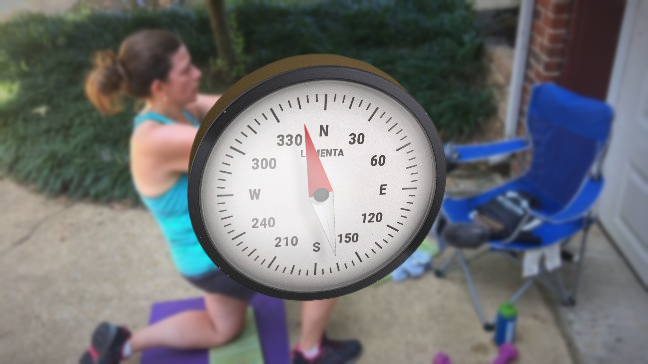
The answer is 345 °
